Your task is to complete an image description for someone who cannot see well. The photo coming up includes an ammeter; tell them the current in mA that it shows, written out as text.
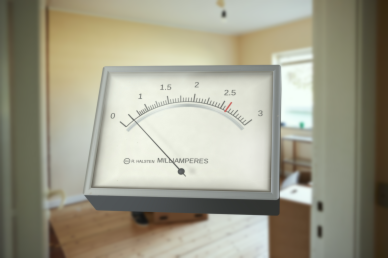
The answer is 0.5 mA
